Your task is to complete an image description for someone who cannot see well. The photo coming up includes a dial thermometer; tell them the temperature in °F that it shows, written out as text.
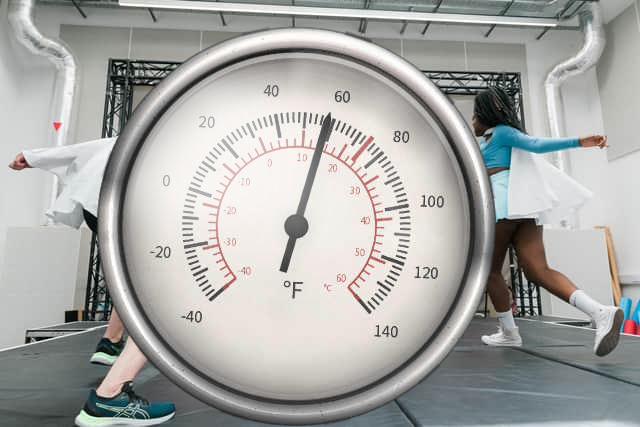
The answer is 58 °F
